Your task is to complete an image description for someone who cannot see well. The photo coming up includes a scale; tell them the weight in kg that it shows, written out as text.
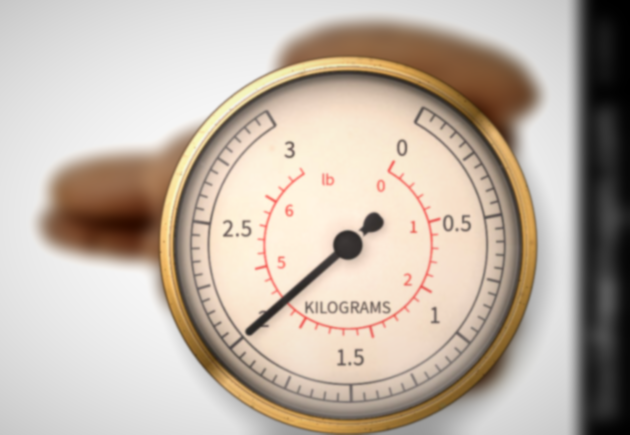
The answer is 2 kg
